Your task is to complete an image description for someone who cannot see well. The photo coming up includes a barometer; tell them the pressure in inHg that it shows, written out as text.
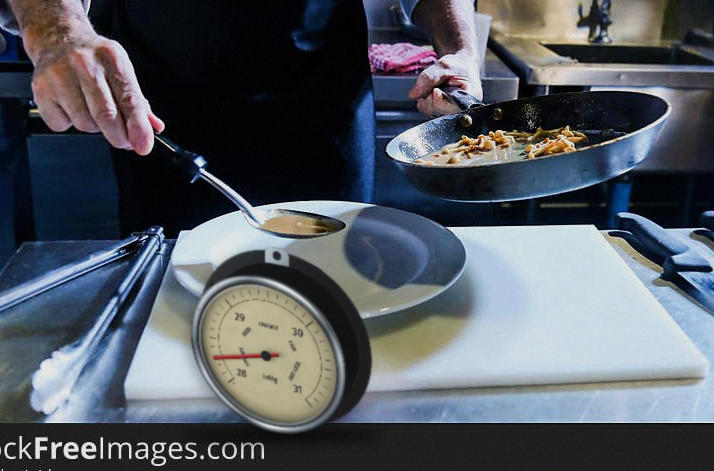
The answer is 28.3 inHg
